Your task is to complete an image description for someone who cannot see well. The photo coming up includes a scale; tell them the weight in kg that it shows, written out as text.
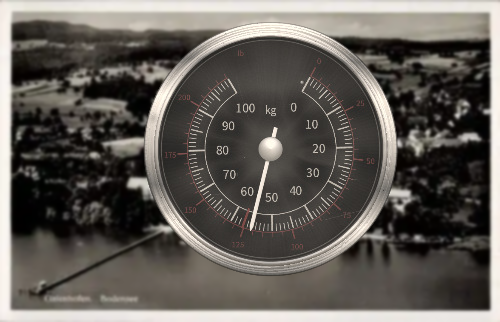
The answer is 55 kg
